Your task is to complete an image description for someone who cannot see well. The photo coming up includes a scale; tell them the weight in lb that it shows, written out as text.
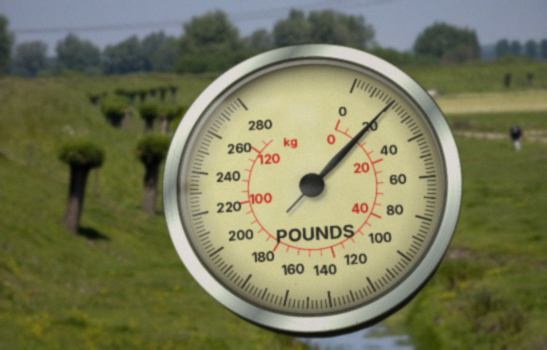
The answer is 20 lb
